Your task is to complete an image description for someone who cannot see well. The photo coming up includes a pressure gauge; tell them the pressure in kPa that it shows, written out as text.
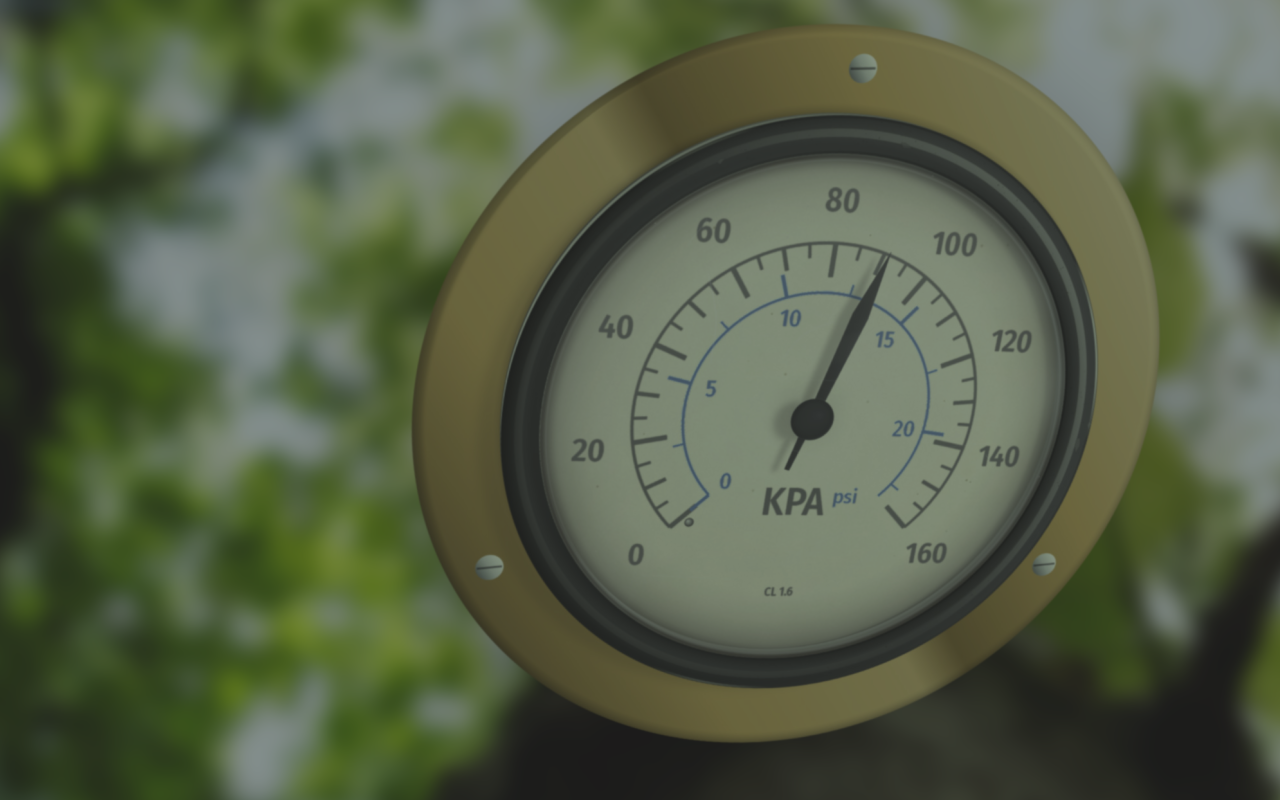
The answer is 90 kPa
